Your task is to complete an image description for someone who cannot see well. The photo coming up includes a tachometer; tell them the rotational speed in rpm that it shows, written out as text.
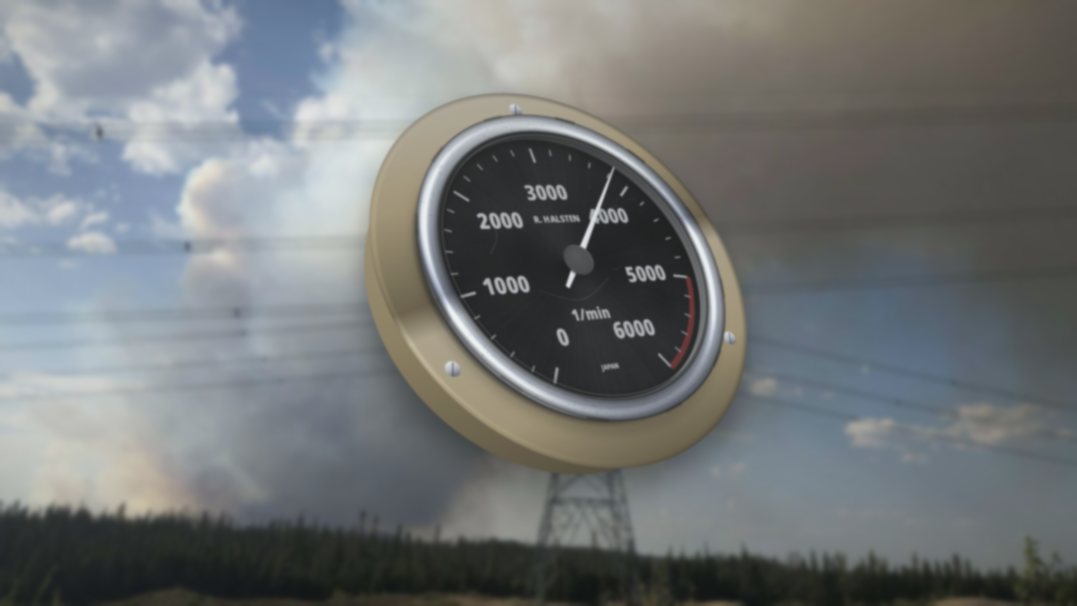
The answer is 3800 rpm
